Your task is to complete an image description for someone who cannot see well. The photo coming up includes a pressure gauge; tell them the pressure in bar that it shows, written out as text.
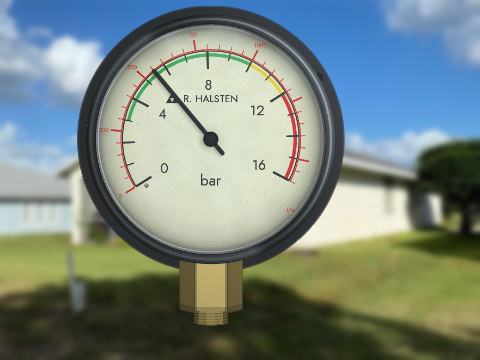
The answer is 5.5 bar
